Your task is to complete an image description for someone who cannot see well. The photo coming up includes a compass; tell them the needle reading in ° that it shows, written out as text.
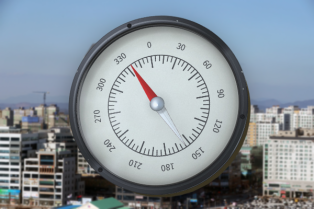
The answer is 335 °
